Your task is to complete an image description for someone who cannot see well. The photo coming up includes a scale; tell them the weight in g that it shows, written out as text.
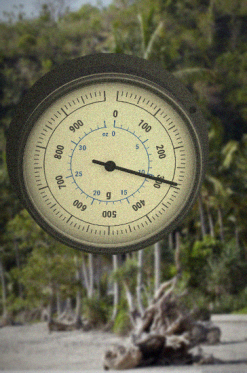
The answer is 290 g
